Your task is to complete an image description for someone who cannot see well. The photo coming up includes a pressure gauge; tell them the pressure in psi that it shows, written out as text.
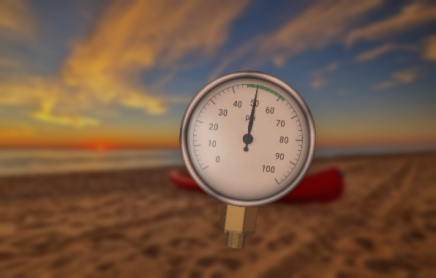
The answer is 50 psi
